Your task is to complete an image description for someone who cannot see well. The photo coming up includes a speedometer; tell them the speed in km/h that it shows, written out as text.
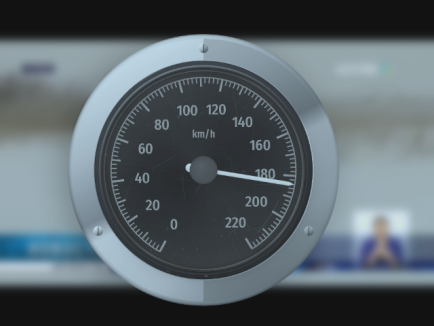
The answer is 184 km/h
